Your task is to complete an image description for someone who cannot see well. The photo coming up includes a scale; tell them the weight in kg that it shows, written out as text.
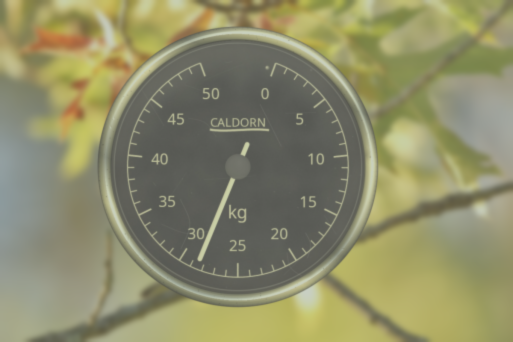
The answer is 28.5 kg
